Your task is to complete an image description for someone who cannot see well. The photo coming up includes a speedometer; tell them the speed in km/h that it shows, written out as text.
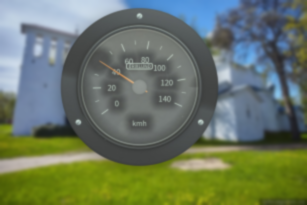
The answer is 40 km/h
